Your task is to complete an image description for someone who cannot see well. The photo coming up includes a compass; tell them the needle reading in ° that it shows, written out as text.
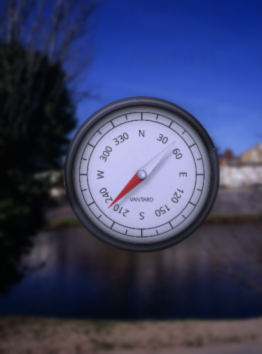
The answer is 225 °
